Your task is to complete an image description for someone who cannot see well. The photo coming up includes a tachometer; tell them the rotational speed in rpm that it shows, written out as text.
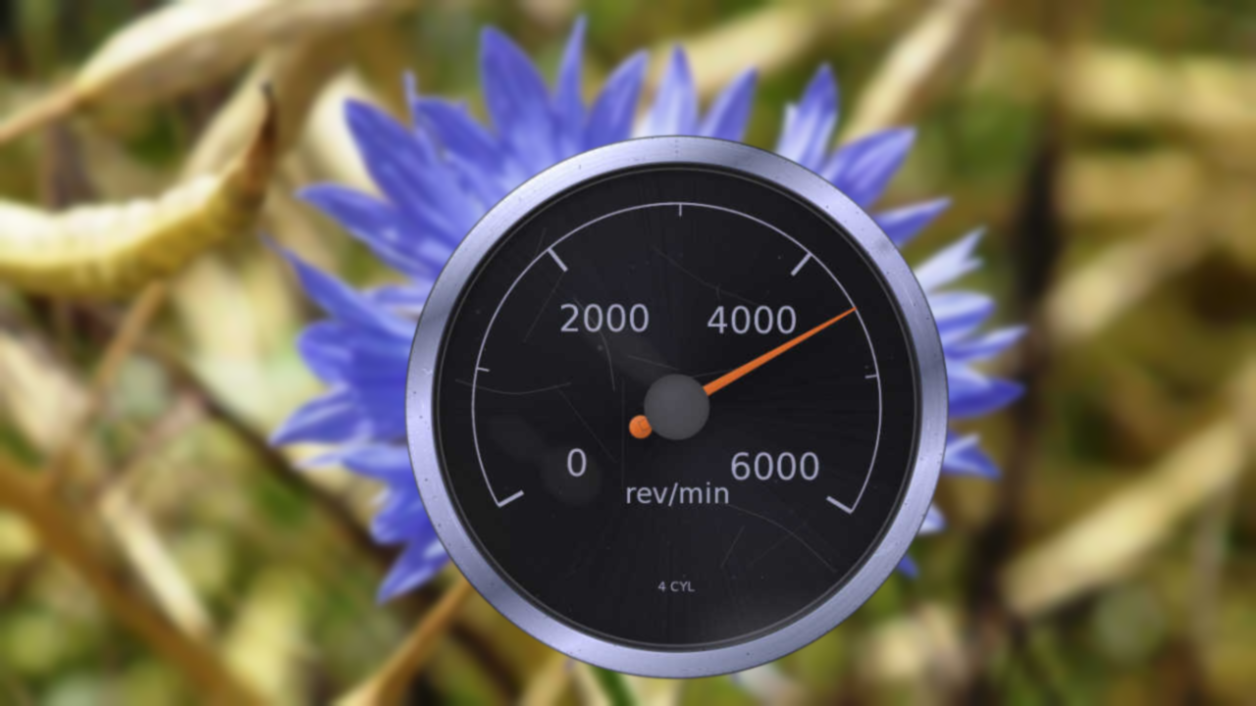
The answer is 4500 rpm
